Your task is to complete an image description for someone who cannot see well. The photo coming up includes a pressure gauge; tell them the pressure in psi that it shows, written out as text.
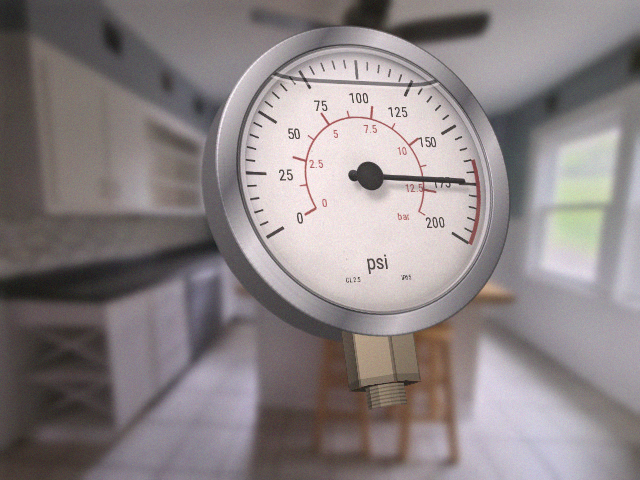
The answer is 175 psi
